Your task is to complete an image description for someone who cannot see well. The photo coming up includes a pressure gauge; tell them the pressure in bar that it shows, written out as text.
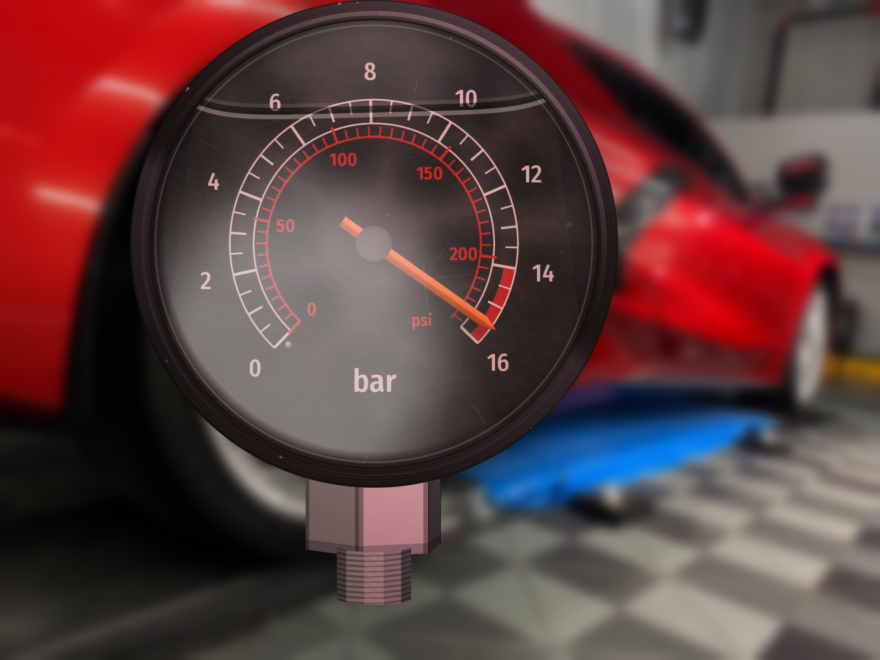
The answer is 15.5 bar
